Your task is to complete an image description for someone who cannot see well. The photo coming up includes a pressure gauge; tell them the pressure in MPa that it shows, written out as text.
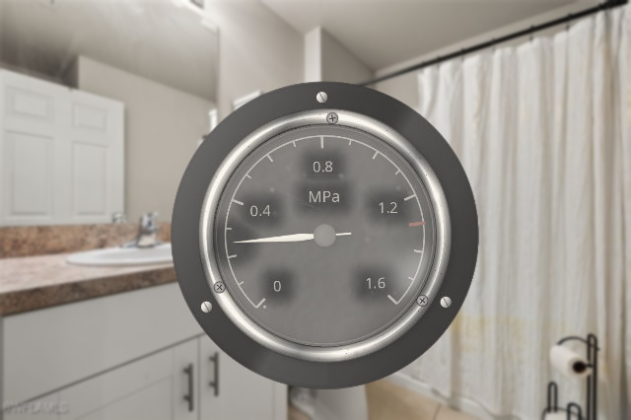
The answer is 0.25 MPa
